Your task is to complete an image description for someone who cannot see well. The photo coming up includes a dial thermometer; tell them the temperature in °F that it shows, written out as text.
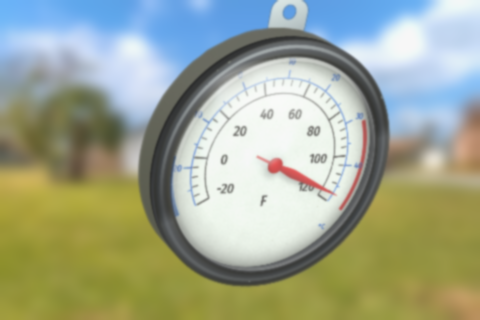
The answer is 116 °F
